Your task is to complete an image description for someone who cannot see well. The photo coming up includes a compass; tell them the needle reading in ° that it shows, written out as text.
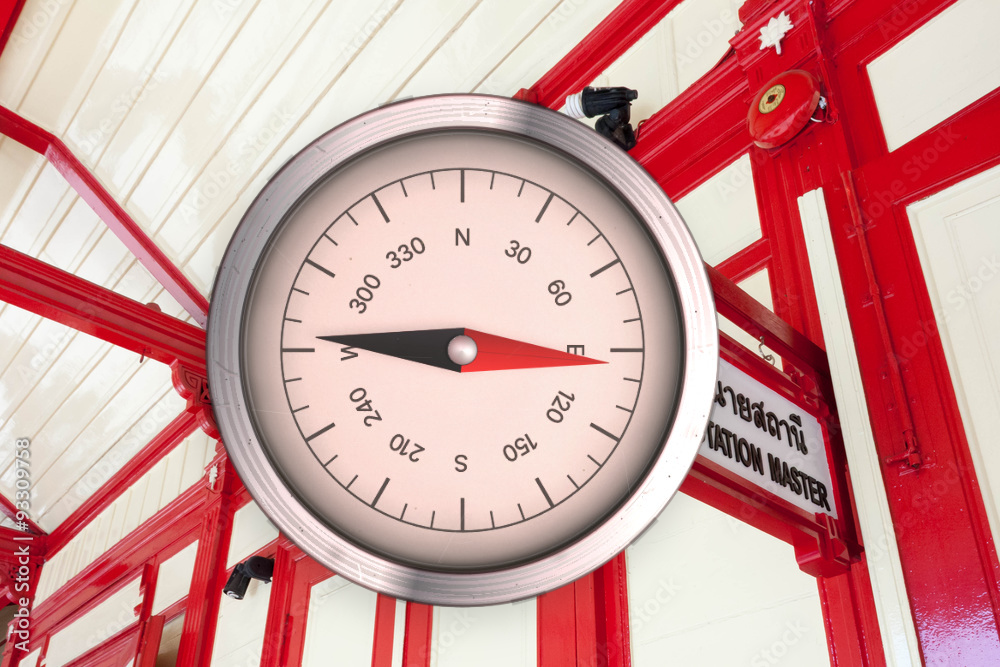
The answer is 95 °
